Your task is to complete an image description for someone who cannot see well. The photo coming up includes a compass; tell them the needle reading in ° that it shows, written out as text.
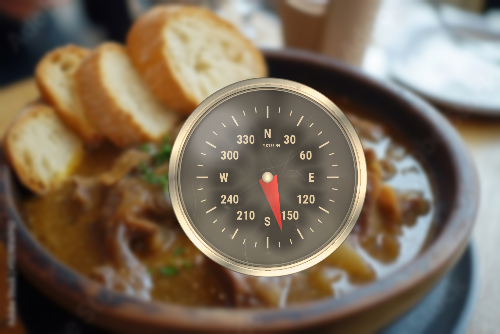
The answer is 165 °
